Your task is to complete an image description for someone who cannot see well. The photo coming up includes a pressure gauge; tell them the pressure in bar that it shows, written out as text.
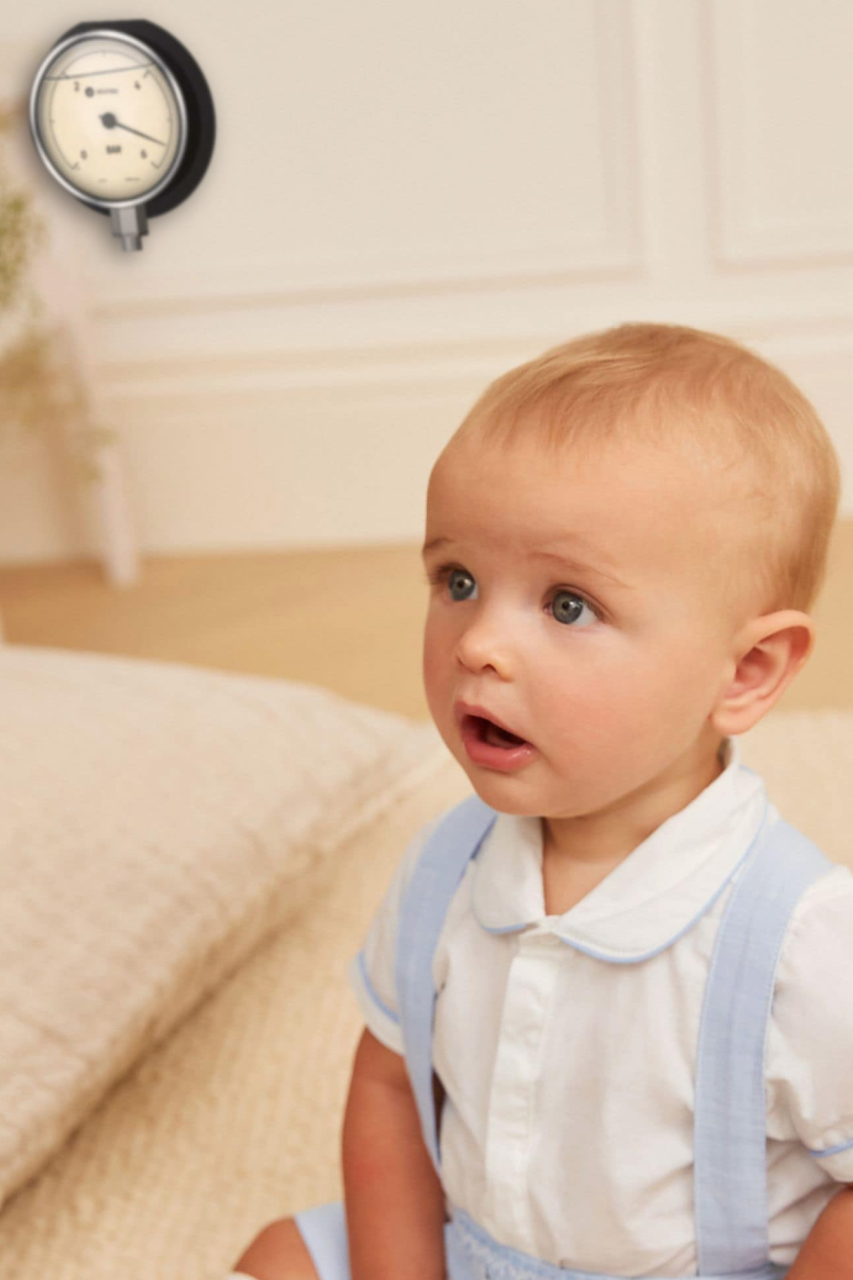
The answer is 5.5 bar
